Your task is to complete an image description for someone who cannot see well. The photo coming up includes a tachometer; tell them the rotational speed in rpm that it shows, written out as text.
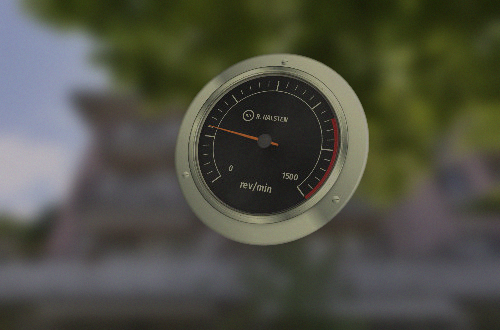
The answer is 300 rpm
